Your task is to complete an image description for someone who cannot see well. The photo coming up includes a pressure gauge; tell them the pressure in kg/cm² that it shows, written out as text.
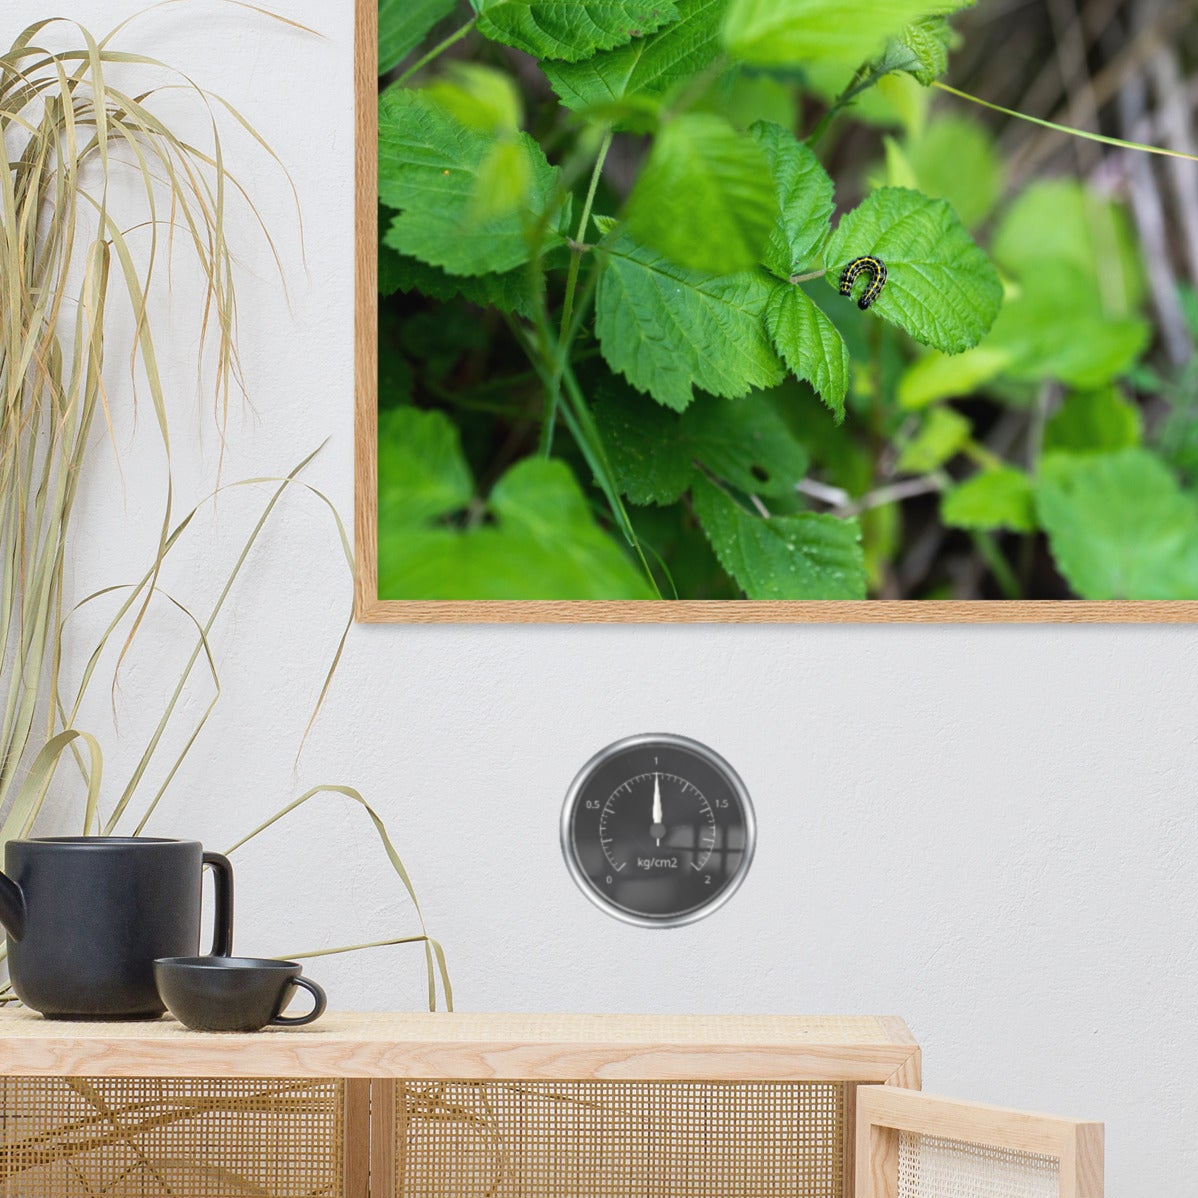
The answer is 1 kg/cm²
